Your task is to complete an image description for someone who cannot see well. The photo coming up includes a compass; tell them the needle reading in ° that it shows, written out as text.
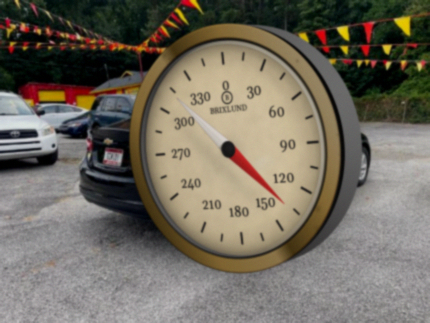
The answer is 135 °
